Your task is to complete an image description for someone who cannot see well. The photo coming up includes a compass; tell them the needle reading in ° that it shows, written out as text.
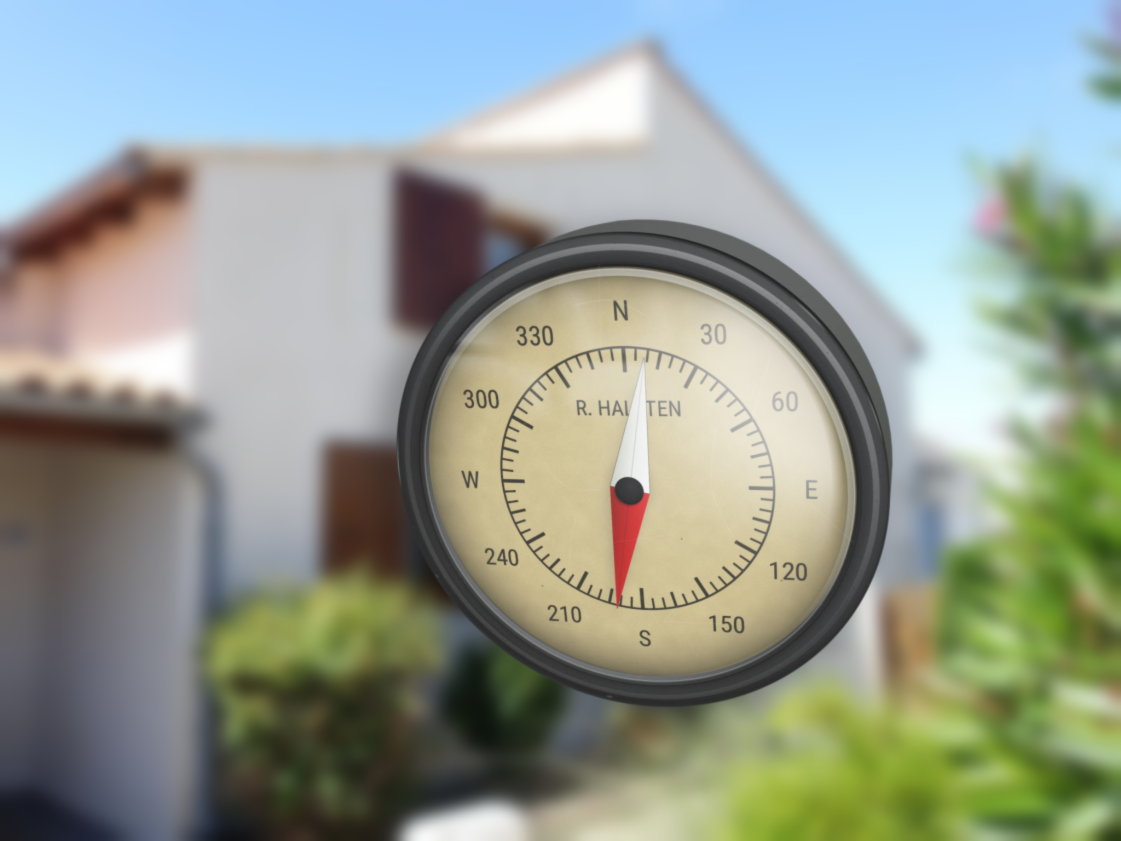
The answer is 190 °
